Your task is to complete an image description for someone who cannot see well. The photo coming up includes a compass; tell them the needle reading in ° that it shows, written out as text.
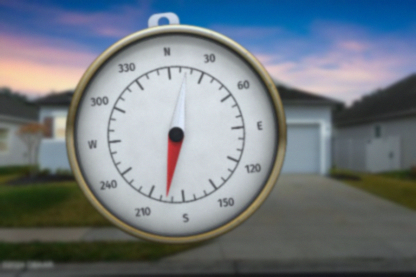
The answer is 195 °
